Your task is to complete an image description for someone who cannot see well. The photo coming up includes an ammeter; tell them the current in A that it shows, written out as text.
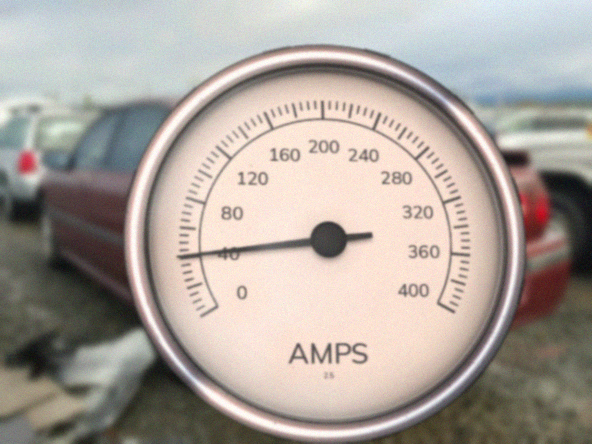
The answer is 40 A
